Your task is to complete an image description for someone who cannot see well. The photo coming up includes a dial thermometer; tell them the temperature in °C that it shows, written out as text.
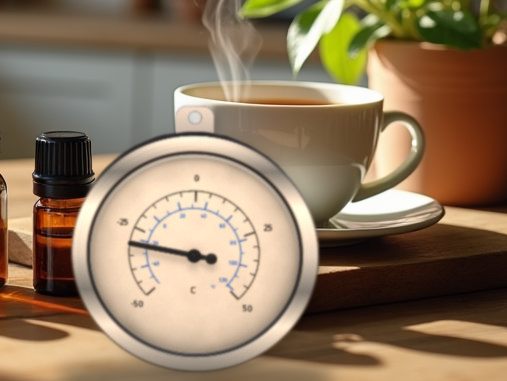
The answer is -30 °C
